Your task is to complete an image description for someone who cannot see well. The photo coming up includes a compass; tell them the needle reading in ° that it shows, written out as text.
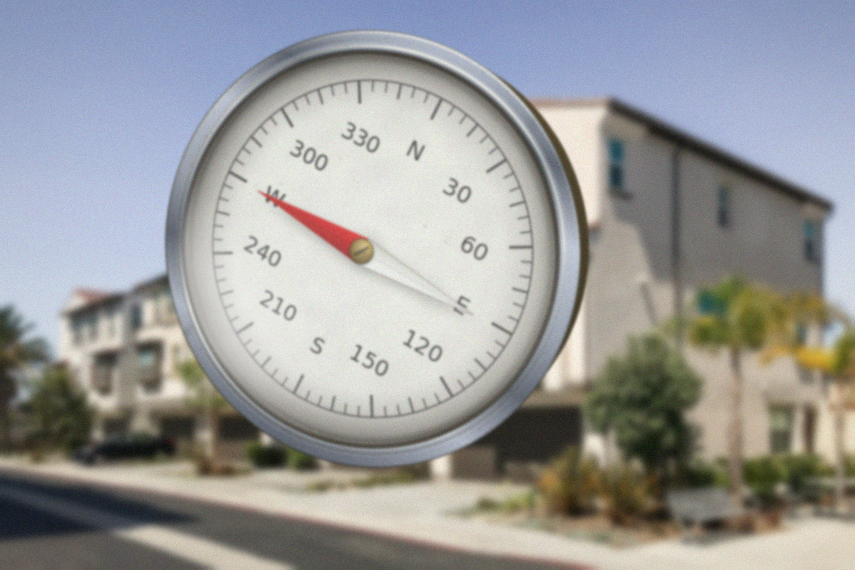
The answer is 270 °
